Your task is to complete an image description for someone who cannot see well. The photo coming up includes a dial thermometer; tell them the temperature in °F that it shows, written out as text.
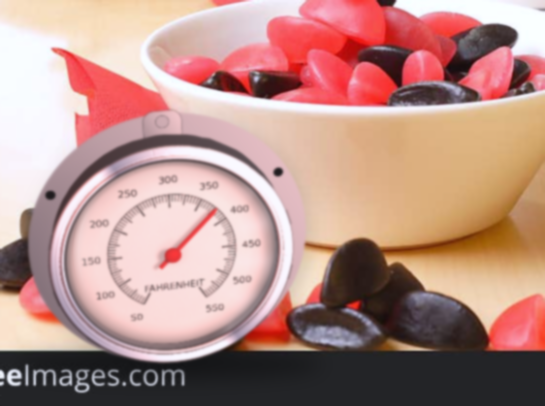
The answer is 375 °F
